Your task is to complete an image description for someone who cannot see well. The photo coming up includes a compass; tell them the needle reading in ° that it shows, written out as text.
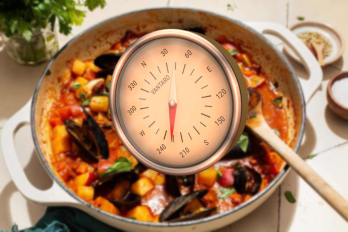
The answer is 225 °
